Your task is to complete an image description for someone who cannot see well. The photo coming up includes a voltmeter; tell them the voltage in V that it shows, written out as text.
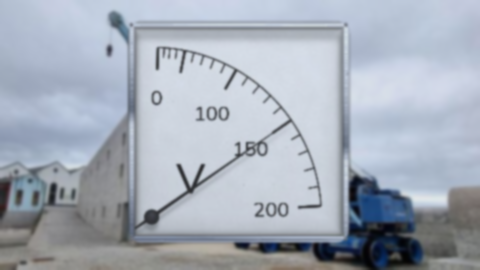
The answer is 150 V
